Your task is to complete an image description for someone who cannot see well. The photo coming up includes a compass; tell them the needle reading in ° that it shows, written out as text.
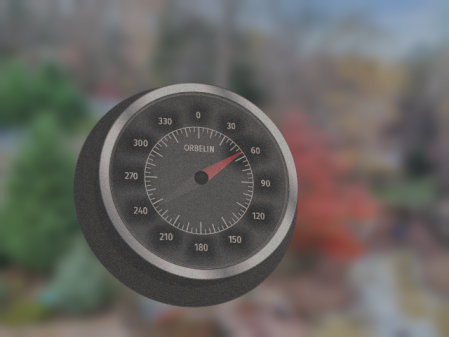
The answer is 55 °
